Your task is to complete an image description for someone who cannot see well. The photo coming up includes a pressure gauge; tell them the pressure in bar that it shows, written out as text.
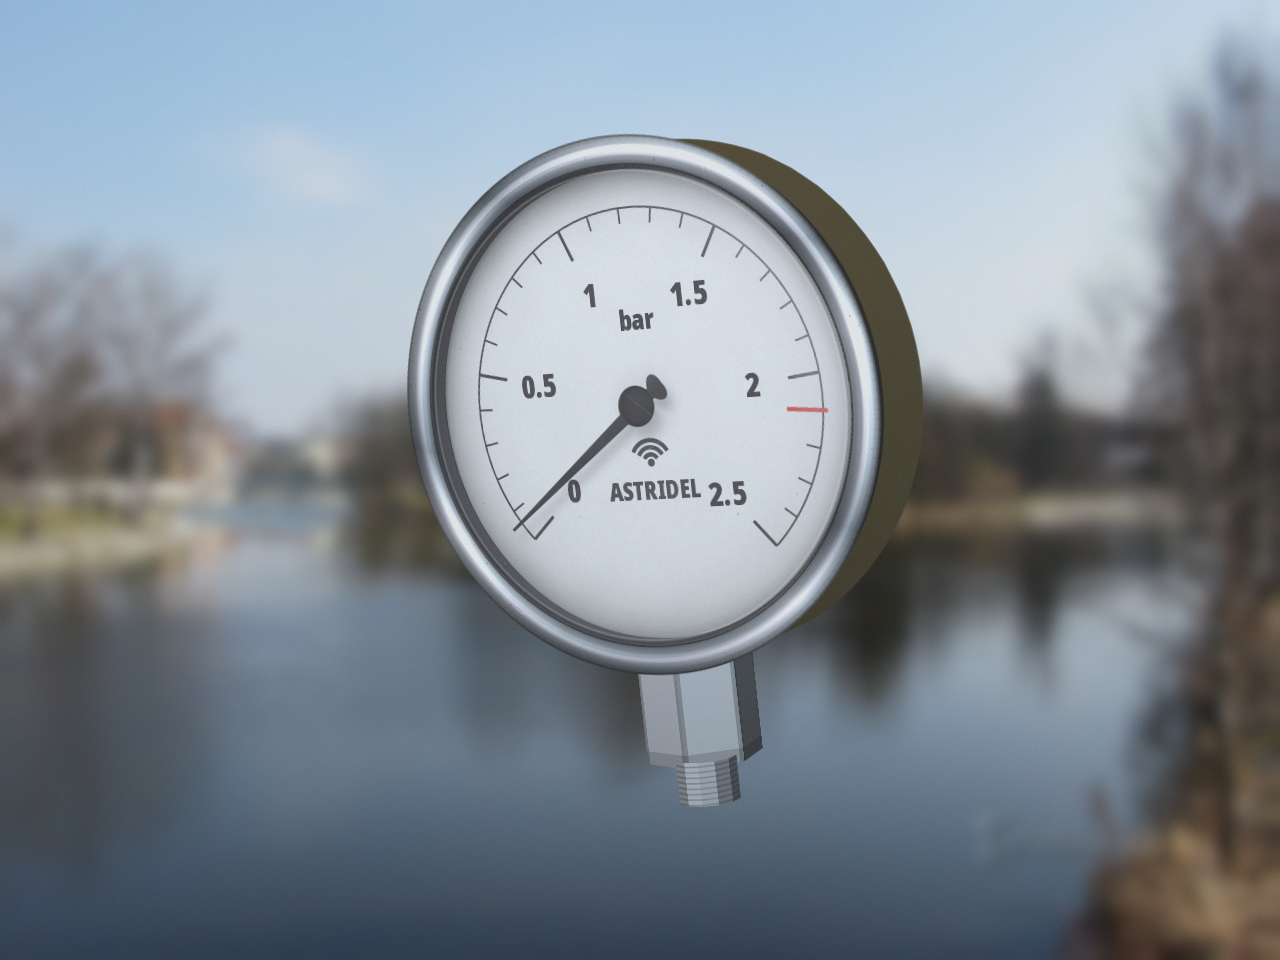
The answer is 0.05 bar
